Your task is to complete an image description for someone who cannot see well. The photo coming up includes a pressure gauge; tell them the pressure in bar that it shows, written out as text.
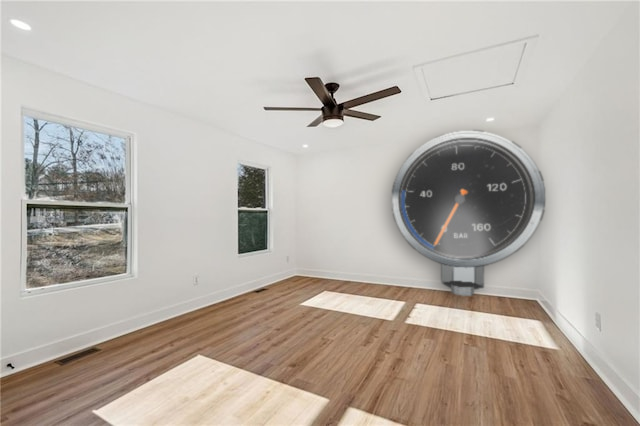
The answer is 0 bar
